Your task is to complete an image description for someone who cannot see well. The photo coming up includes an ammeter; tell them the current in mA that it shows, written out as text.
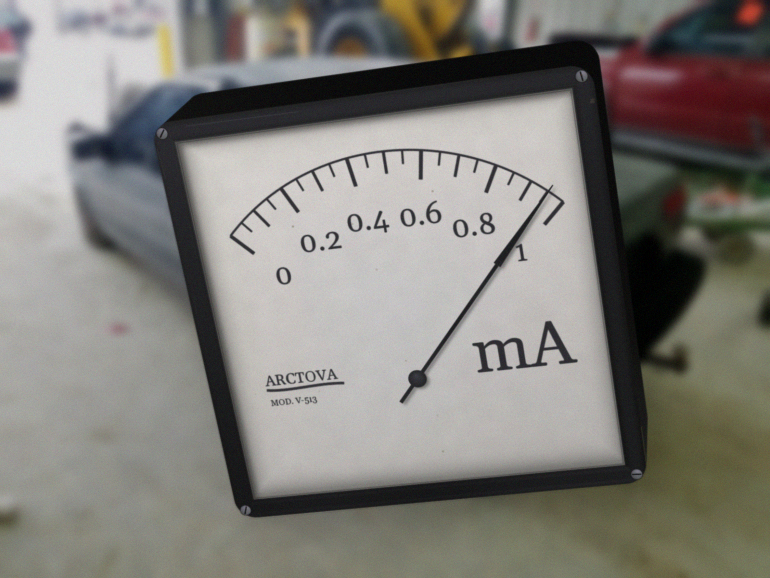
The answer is 0.95 mA
